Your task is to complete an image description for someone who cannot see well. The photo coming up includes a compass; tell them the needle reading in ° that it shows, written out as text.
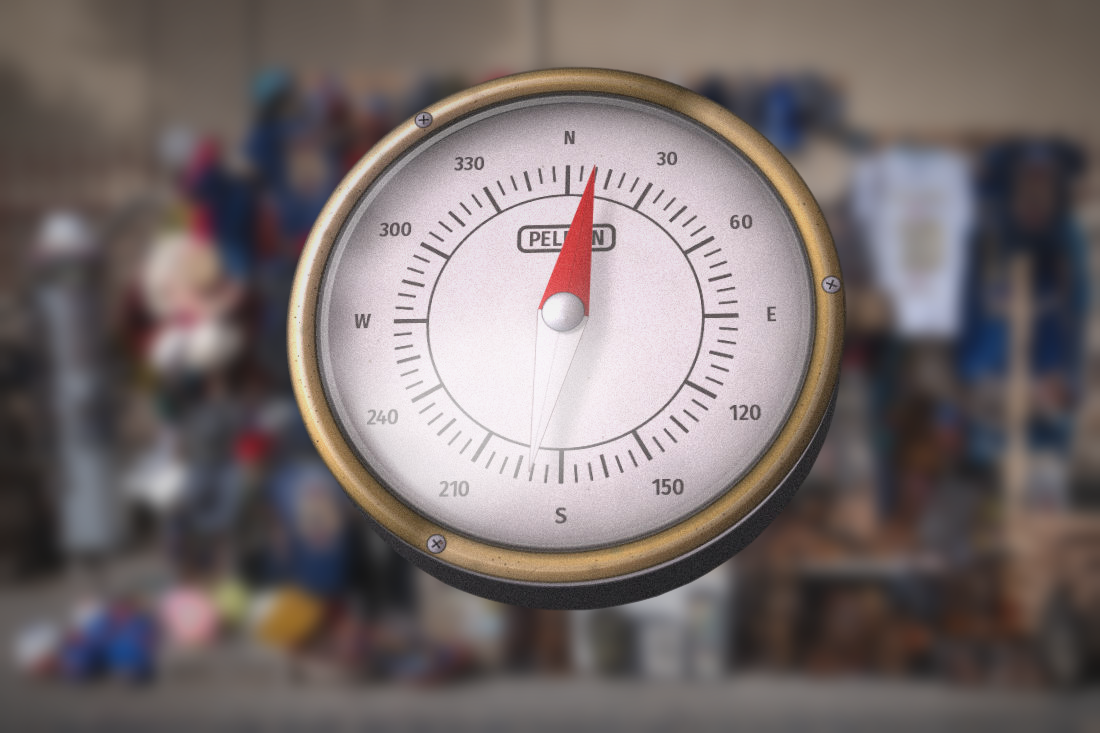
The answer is 10 °
